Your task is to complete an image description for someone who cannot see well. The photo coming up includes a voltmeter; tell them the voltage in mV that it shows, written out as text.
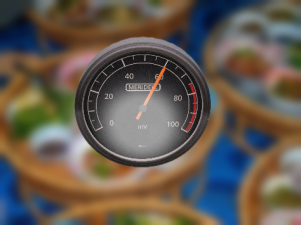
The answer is 60 mV
